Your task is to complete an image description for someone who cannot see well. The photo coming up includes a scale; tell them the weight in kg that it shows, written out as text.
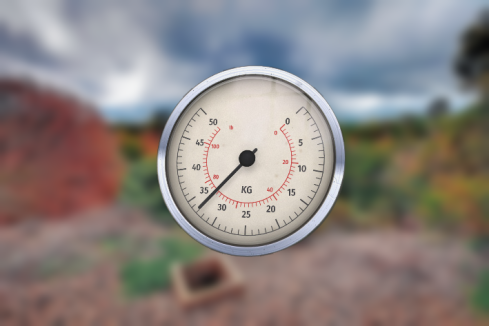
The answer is 33 kg
